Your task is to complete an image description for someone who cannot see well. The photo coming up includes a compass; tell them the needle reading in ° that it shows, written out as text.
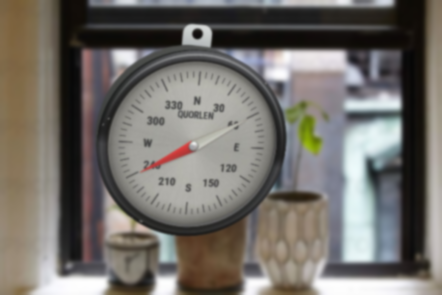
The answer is 240 °
